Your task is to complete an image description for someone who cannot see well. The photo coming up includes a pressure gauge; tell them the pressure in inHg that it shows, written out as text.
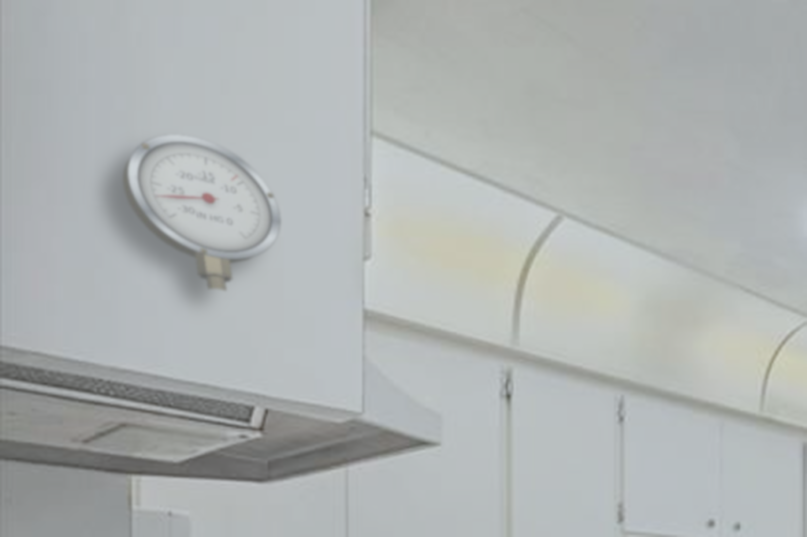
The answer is -27 inHg
